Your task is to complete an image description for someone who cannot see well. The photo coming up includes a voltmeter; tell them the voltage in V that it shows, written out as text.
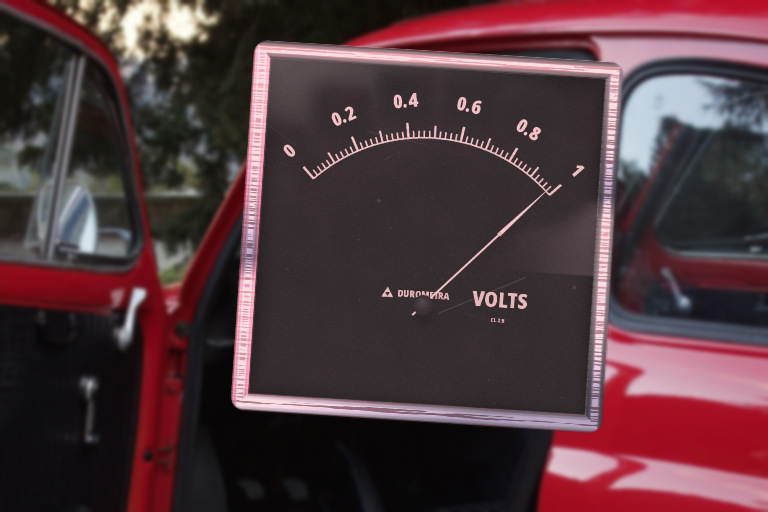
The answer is 0.98 V
